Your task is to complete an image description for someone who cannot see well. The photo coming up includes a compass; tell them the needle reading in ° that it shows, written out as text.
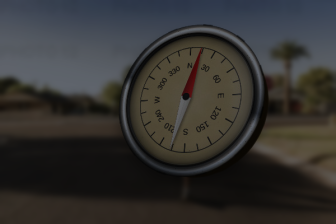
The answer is 15 °
